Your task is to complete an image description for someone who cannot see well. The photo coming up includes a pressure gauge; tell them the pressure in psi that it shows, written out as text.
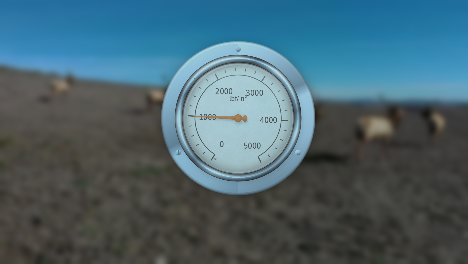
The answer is 1000 psi
